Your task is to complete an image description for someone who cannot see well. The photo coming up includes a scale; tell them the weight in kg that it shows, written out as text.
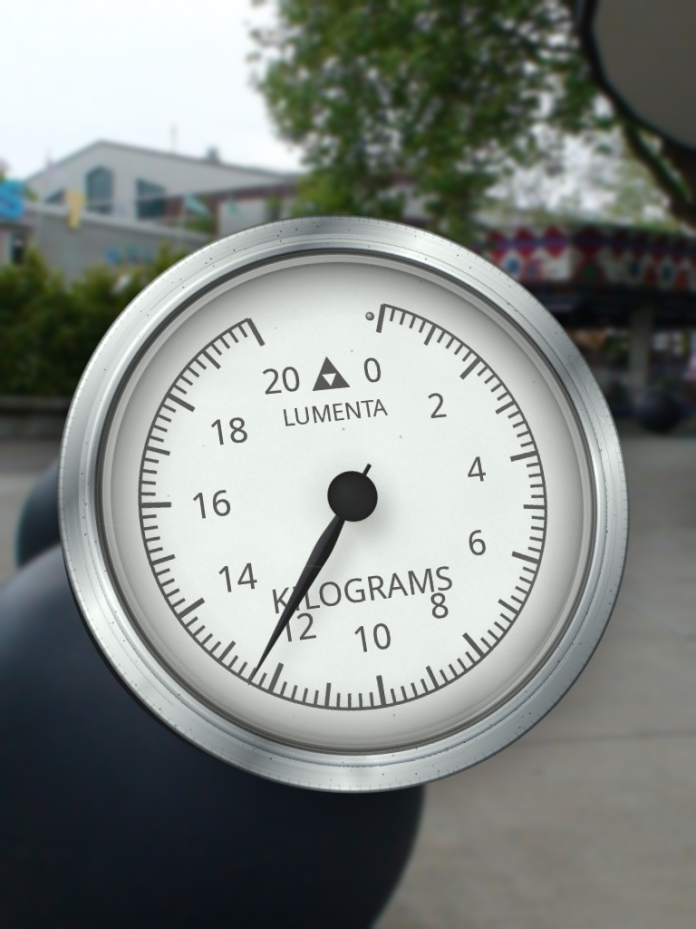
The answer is 12.4 kg
